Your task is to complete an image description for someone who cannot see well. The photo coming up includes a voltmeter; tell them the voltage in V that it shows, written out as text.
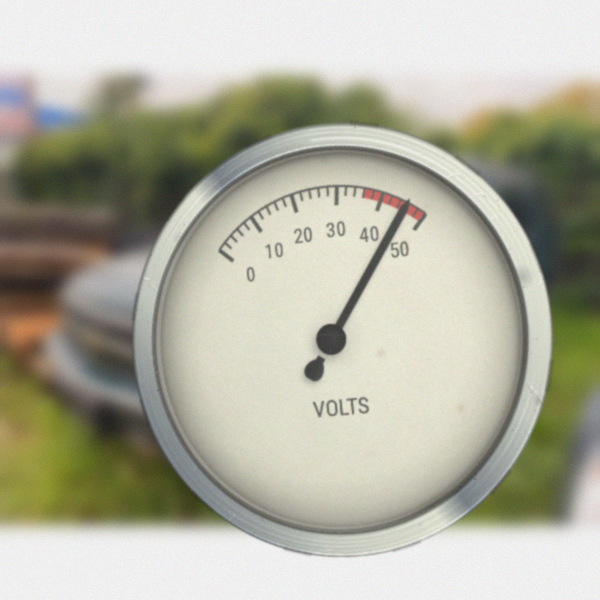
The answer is 46 V
